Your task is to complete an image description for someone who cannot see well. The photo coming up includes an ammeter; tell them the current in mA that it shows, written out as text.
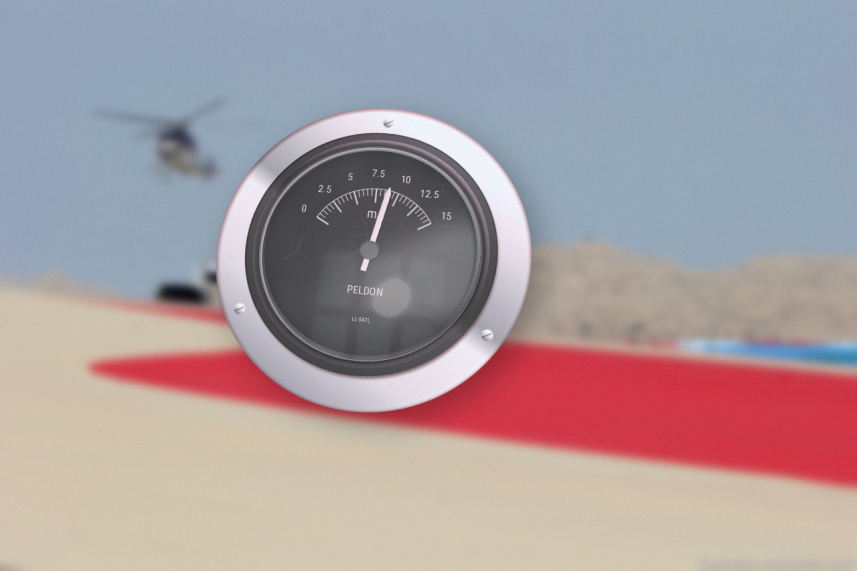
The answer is 9 mA
